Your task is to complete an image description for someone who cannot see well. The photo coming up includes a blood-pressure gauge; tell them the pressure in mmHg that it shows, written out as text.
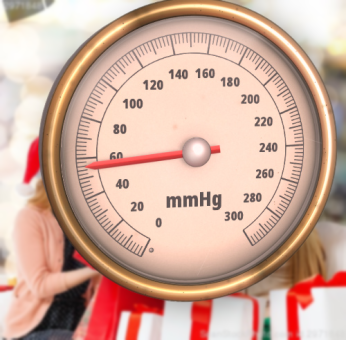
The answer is 56 mmHg
